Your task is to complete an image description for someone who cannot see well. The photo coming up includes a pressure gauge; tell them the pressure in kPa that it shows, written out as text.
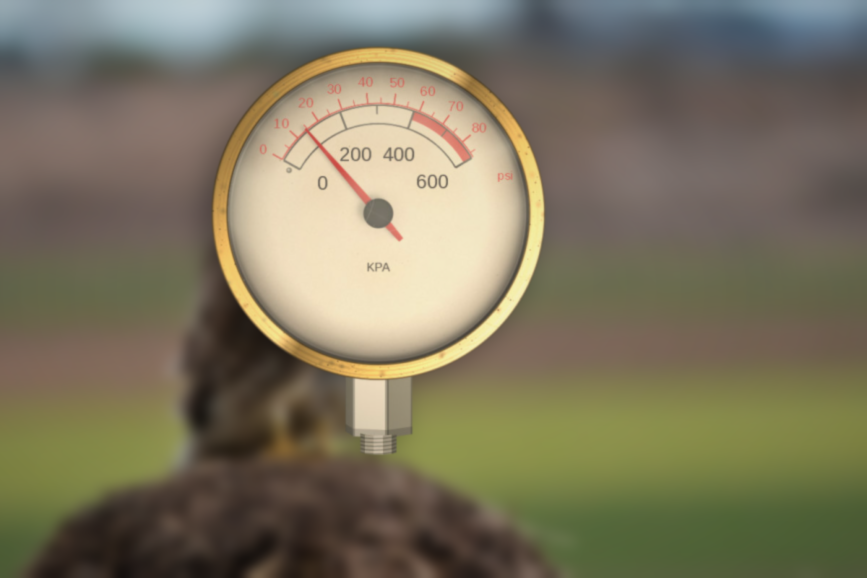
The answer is 100 kPa
